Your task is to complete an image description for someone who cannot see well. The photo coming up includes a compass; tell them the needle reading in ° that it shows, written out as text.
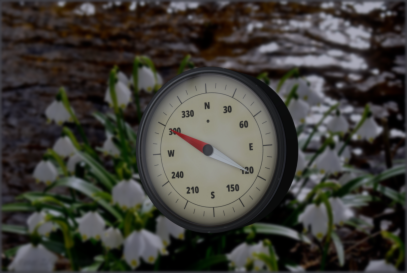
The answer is 300 °
